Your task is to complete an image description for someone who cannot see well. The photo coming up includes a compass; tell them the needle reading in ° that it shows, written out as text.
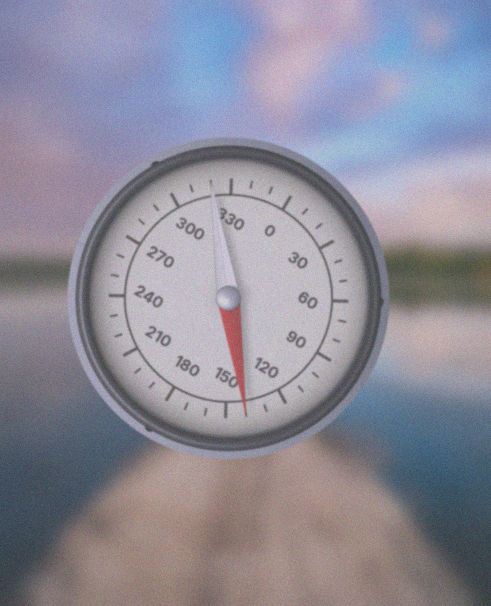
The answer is 140 °
